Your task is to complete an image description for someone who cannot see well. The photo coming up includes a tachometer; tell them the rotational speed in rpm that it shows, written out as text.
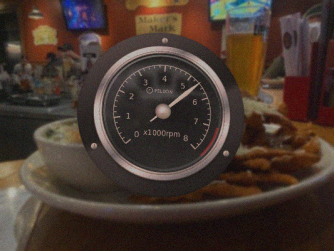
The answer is 5400 rpm
